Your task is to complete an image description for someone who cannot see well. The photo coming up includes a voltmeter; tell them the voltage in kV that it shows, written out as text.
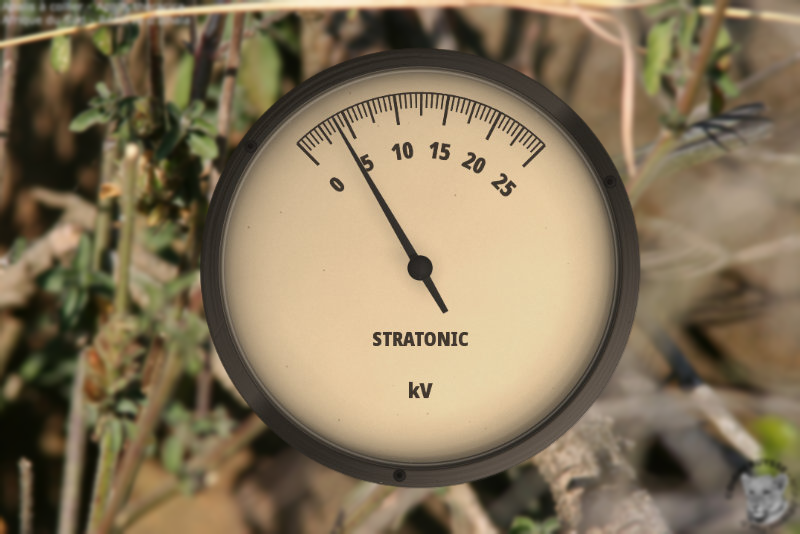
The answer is 4 kV
